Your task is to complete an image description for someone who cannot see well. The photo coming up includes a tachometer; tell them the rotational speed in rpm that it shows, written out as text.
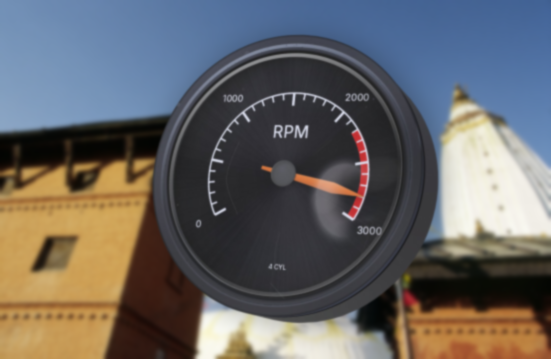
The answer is 2800 rpm
